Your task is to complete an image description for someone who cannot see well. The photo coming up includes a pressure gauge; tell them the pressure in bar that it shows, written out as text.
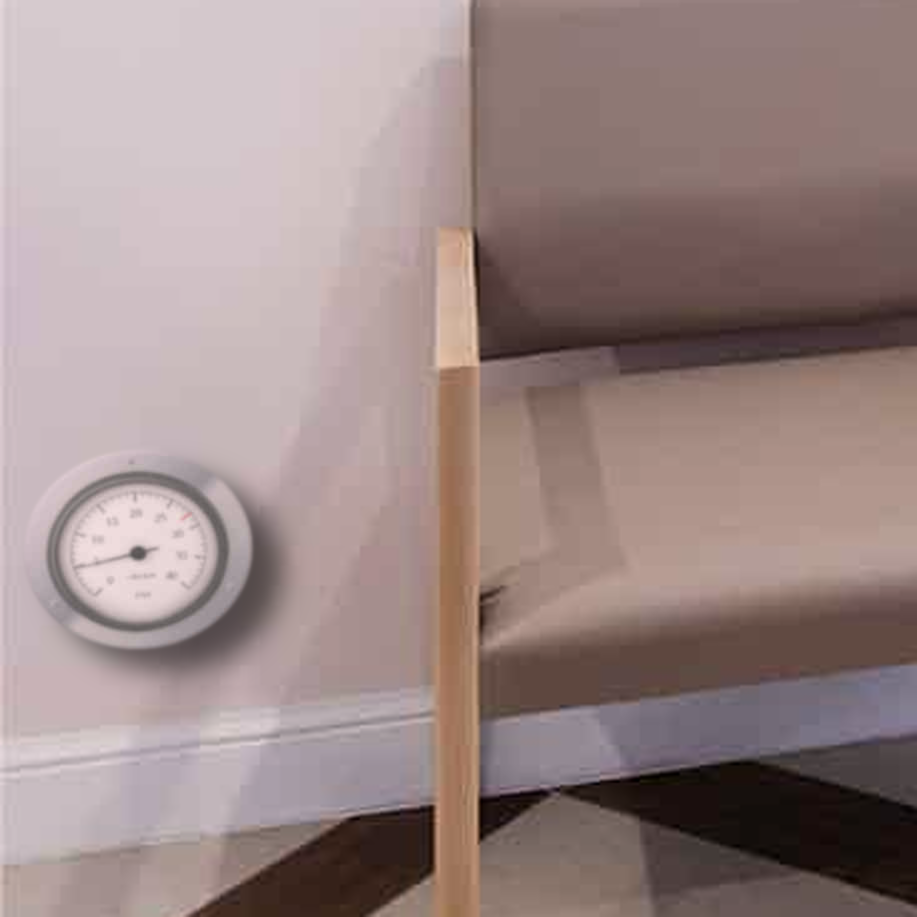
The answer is 5 bar
